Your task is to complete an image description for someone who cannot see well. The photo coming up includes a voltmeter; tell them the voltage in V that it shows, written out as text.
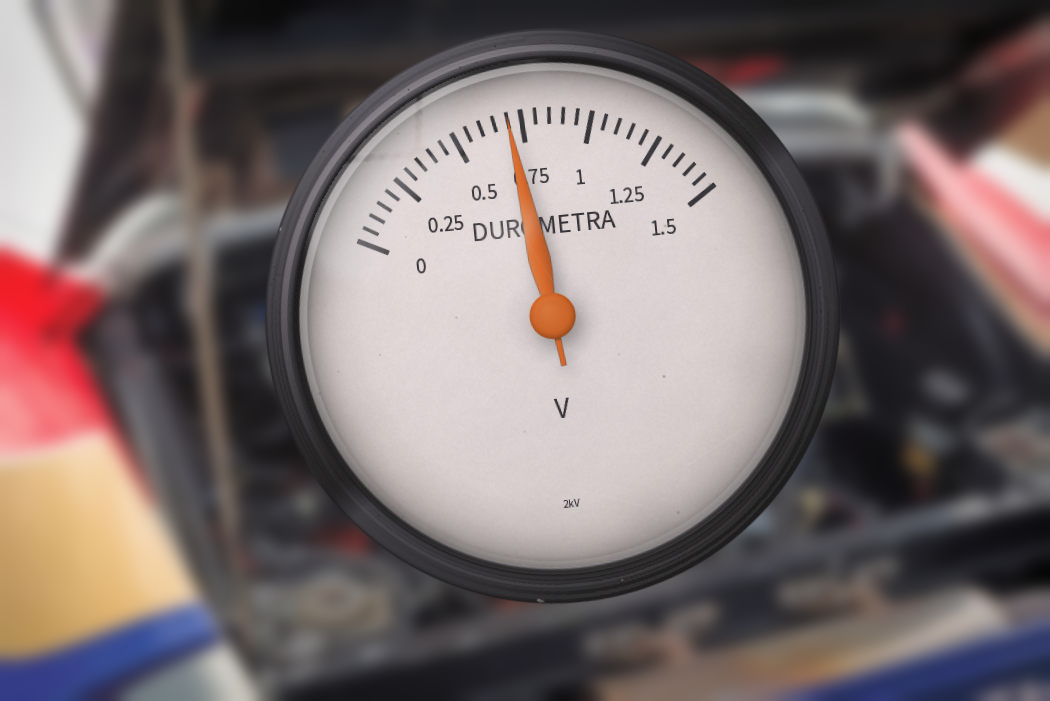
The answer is 0.7 V
